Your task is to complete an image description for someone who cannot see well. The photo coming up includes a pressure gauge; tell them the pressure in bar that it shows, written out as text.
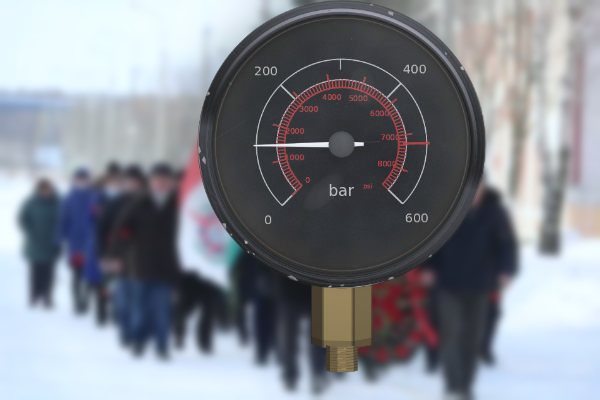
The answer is 100 bar
